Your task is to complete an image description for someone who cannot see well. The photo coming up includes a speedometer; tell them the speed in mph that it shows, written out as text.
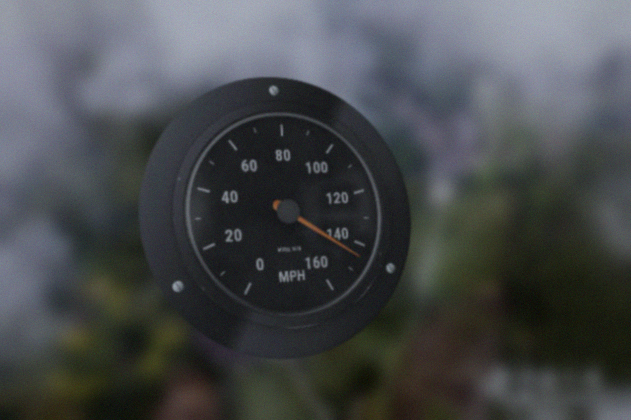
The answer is 145 mph
